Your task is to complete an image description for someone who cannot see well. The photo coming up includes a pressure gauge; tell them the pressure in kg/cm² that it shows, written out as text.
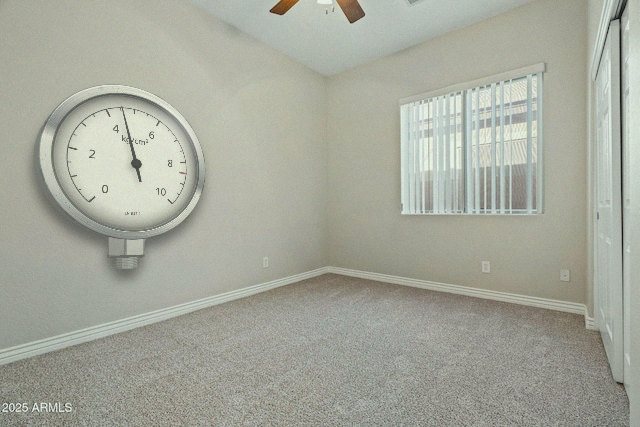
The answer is 4.5 kg/cm²
